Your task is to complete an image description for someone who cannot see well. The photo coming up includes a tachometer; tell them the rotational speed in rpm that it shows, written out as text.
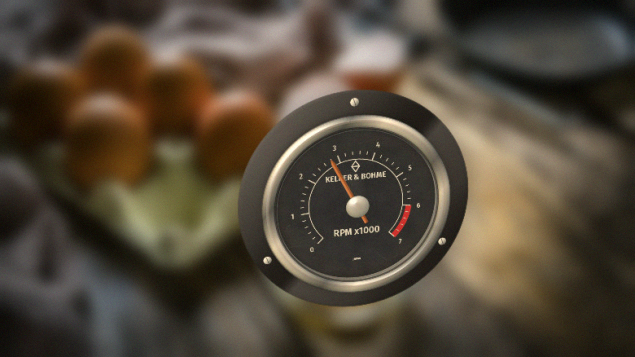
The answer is 2800 rpm
